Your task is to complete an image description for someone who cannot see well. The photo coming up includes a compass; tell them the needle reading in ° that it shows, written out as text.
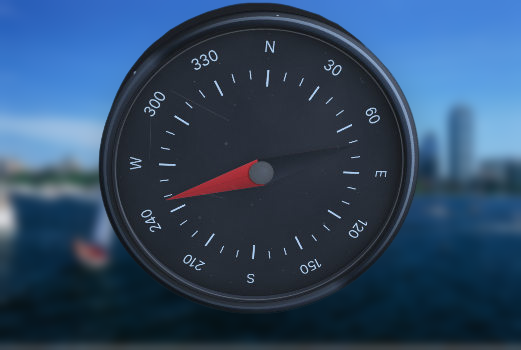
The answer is 250 °
